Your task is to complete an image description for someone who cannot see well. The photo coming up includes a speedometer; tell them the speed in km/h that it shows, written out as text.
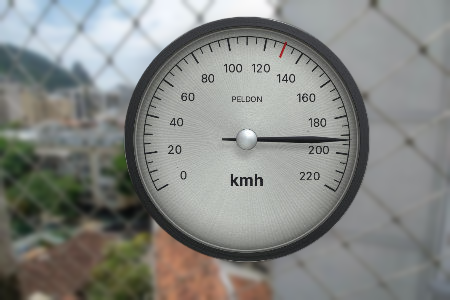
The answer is 192.5 km/h
